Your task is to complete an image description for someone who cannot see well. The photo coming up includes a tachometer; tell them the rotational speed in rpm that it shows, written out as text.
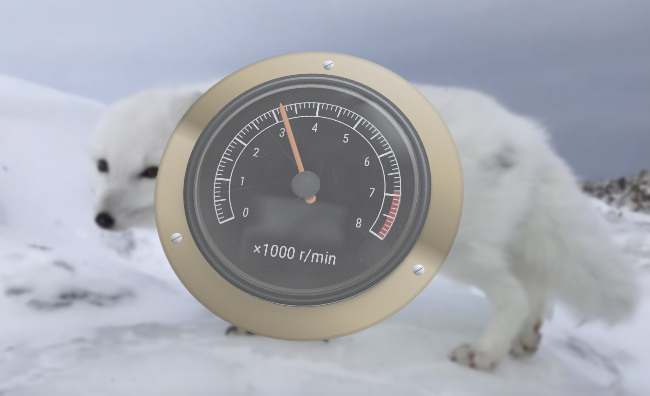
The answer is 3200 rpm
